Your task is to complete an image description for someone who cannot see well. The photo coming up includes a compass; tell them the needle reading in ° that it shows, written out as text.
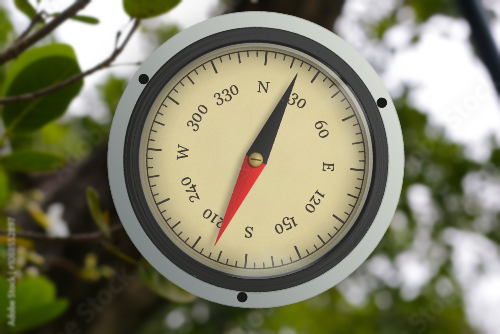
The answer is 200 °
